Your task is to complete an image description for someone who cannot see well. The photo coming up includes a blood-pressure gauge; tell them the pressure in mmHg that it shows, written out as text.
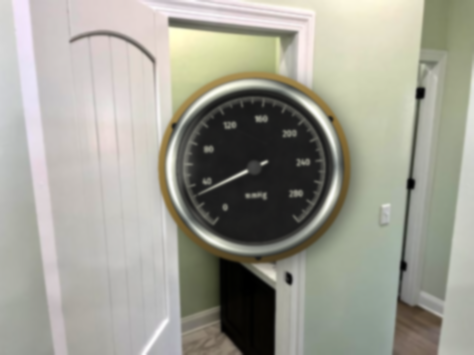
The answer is 30 mmHg
